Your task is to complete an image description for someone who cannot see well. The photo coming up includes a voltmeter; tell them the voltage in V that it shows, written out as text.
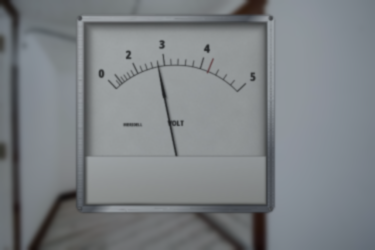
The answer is 2.8 V
